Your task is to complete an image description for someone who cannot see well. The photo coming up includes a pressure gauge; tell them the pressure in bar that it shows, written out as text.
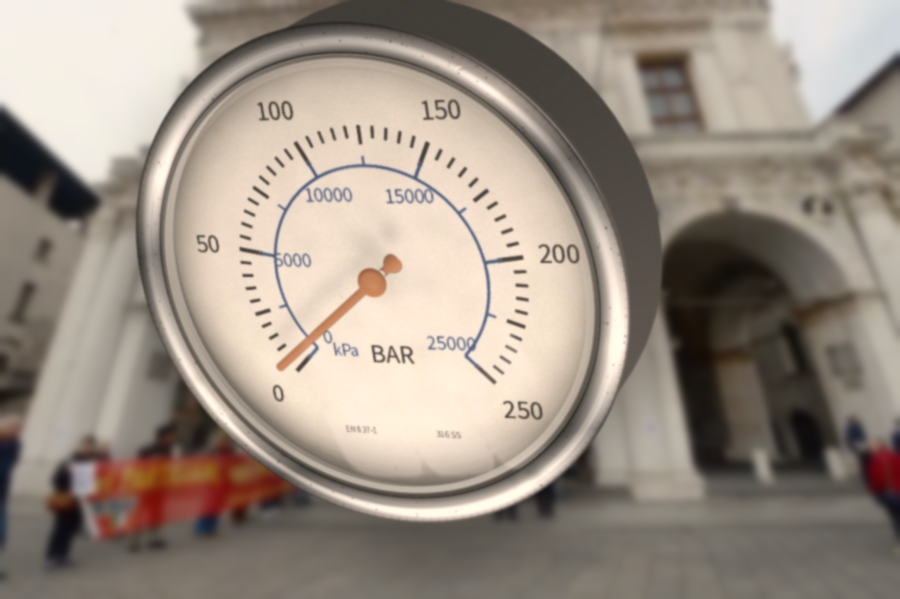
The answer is 5 bar
